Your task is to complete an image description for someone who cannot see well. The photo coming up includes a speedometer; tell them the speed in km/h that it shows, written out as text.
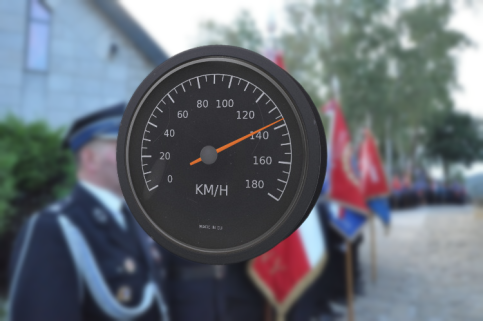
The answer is 137.5 km/h
